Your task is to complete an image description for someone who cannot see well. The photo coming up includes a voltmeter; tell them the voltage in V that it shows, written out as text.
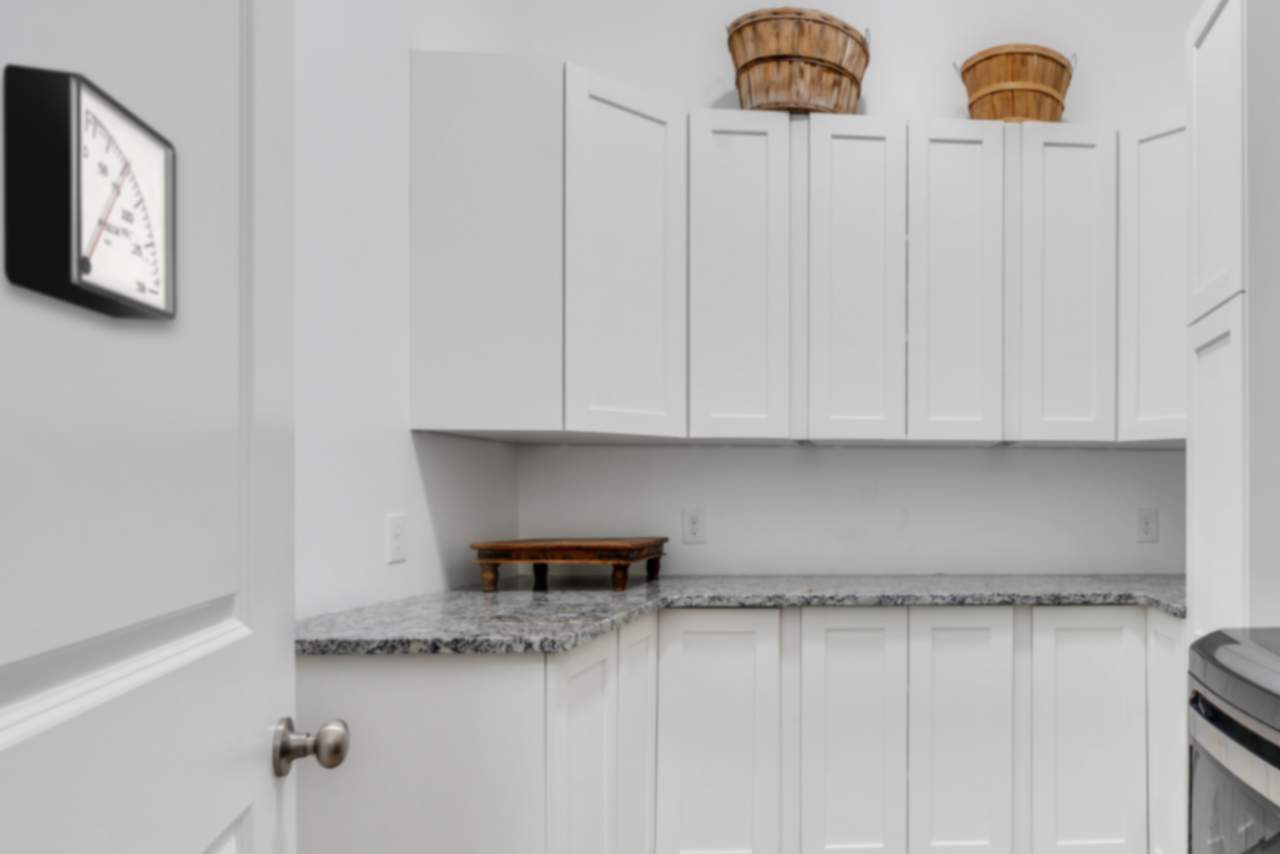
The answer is 75 V
